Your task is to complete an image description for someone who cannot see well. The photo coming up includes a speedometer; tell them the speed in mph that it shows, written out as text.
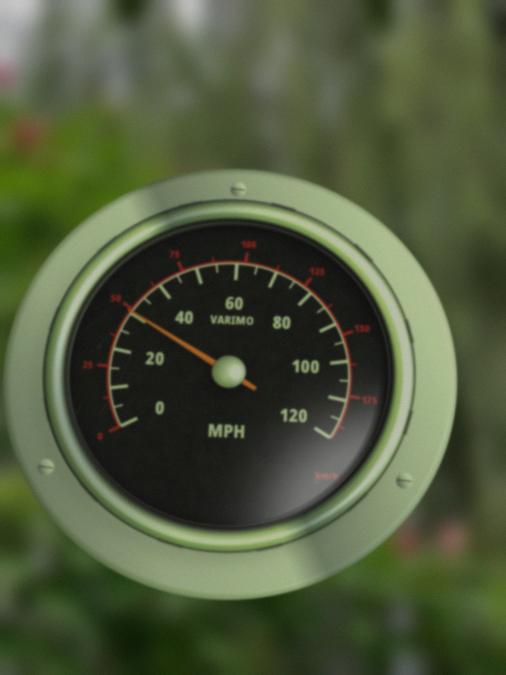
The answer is 30 mph
